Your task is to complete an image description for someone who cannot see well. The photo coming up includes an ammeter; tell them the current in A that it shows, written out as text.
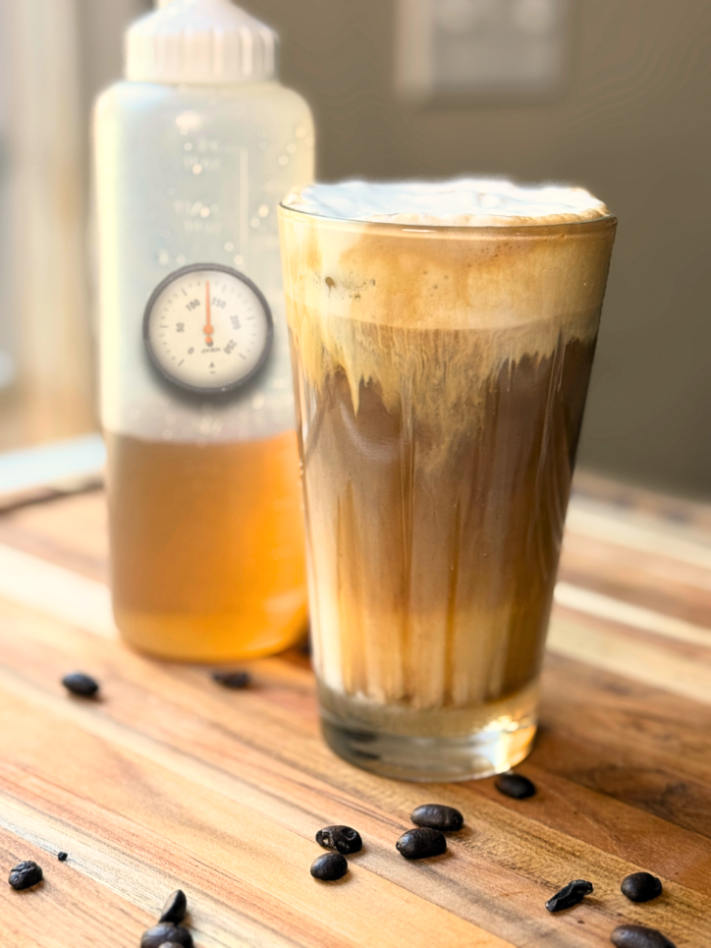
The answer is 130 A
